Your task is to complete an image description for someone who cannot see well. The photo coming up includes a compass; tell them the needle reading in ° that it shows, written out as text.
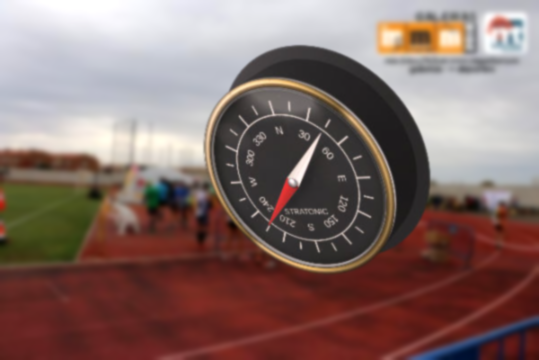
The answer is 225 °
